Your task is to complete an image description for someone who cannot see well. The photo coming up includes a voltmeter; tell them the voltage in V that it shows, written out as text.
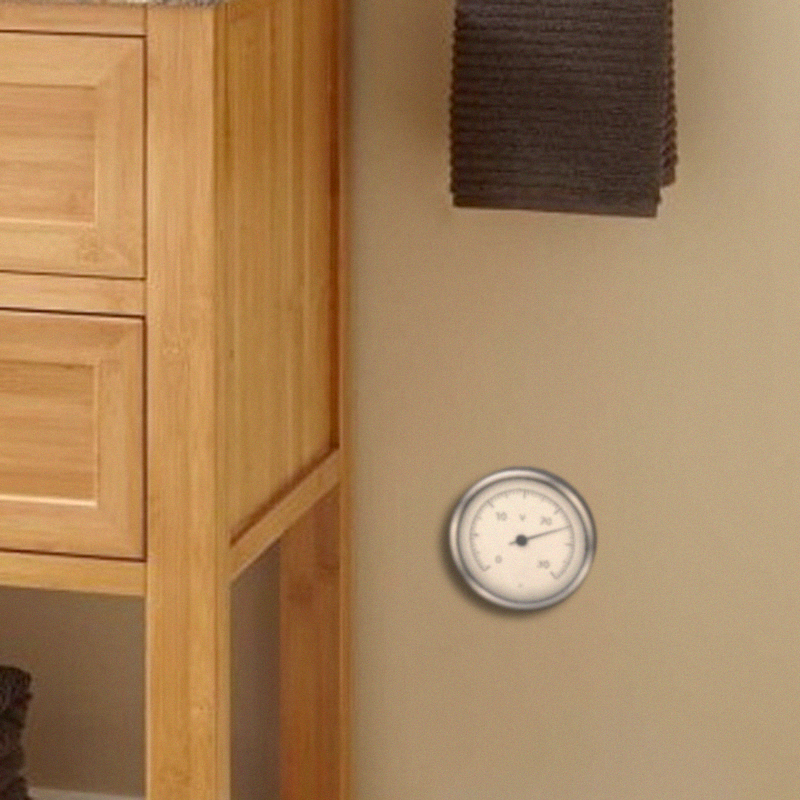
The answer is 22.5 V
